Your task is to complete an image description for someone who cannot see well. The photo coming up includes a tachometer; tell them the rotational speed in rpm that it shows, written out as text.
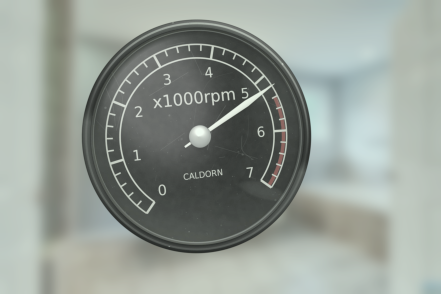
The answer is 5200 rpm
